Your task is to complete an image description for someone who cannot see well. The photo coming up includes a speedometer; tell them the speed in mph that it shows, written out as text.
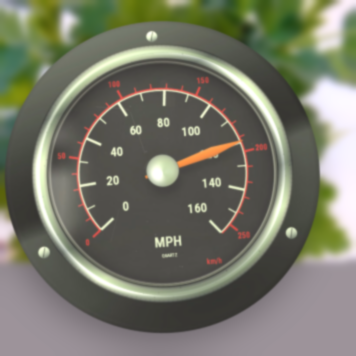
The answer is 120 mph
